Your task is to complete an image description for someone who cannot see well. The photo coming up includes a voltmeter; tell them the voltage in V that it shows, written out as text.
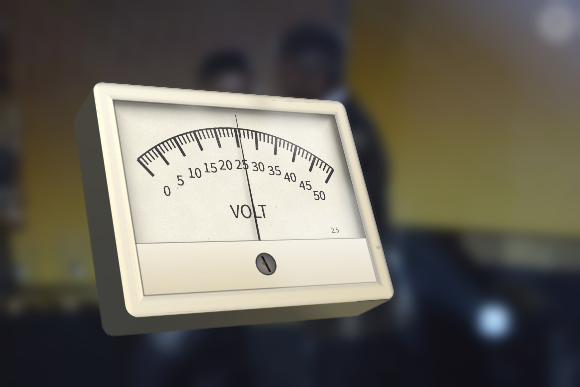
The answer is 25 V
